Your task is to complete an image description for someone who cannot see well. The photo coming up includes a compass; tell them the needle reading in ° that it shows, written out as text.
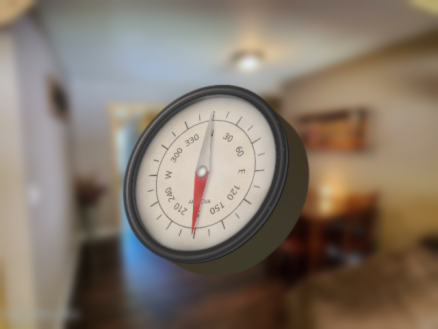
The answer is 180 °
